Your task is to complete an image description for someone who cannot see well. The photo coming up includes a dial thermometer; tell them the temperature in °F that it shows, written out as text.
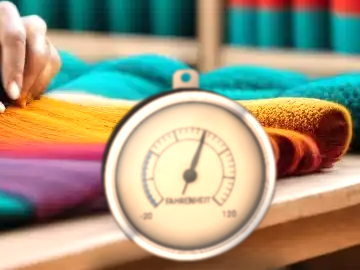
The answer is 60 °F
